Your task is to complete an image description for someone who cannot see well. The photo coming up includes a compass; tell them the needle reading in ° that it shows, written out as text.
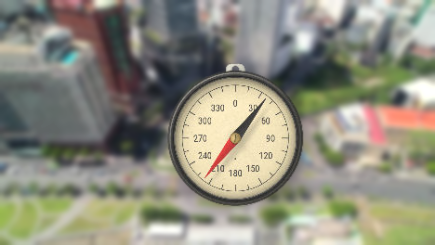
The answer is 217.5 °
